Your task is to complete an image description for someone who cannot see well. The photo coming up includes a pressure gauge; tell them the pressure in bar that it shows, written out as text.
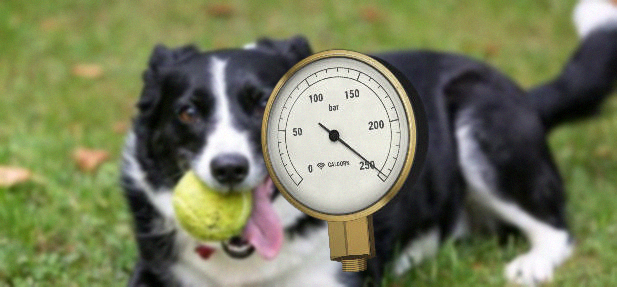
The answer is 245 bar
